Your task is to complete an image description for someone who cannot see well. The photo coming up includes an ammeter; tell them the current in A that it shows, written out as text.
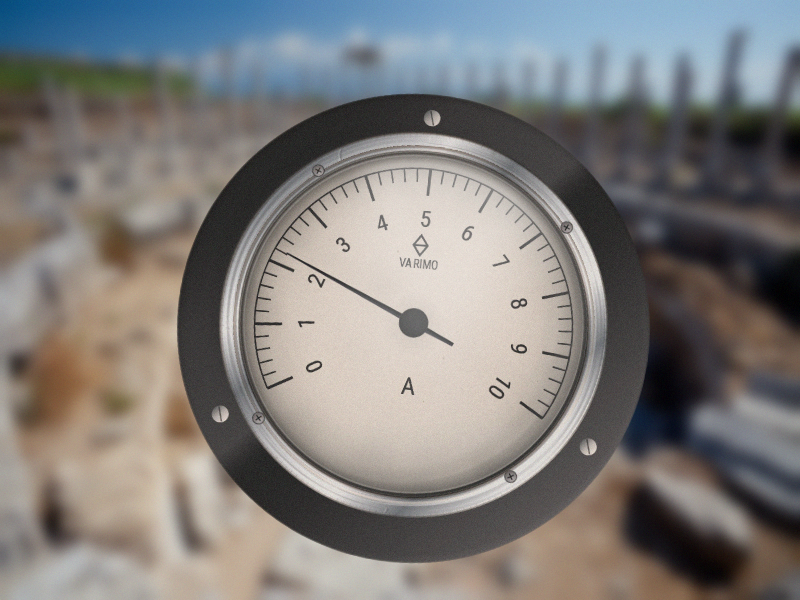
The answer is 2.2 A
